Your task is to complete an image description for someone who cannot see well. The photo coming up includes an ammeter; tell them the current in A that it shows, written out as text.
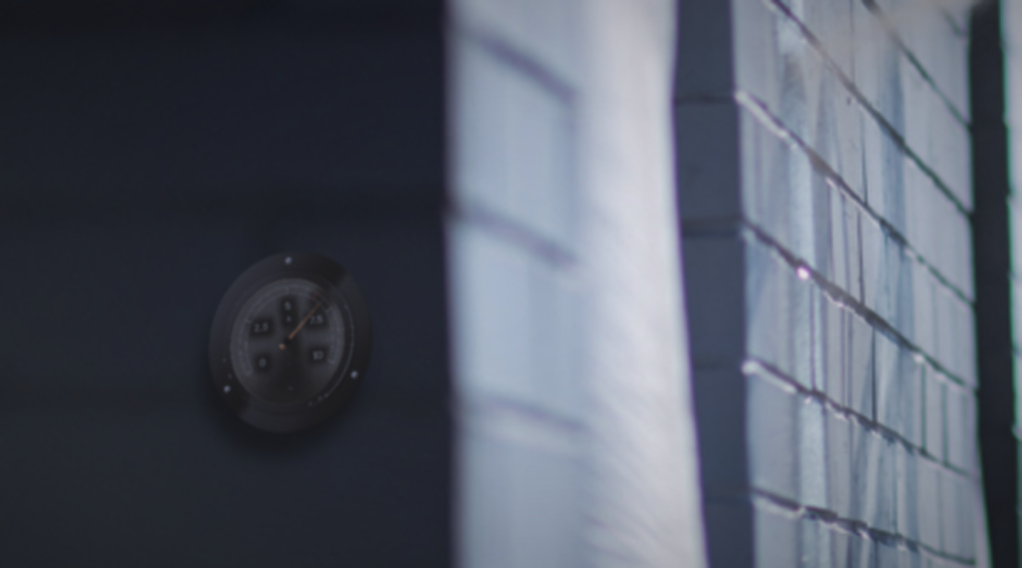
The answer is 7 A
